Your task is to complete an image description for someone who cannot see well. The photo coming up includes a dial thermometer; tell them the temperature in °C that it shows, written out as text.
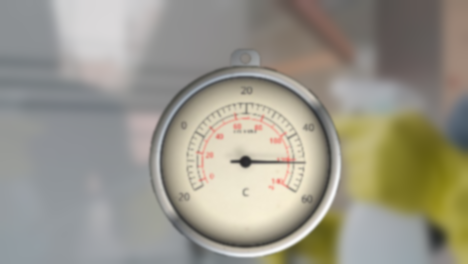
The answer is 50 °C
